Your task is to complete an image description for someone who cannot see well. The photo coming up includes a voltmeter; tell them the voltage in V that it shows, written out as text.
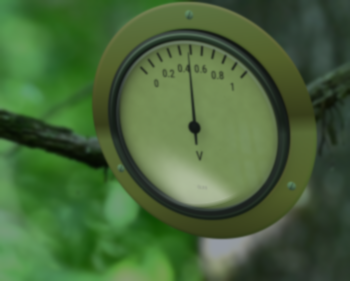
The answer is 0.5 V
